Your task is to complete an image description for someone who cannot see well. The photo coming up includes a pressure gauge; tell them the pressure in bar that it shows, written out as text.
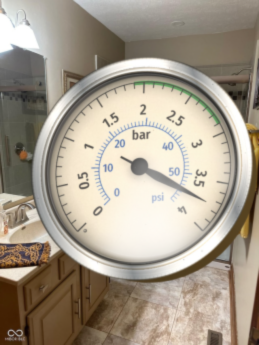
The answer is 3.75 bar
